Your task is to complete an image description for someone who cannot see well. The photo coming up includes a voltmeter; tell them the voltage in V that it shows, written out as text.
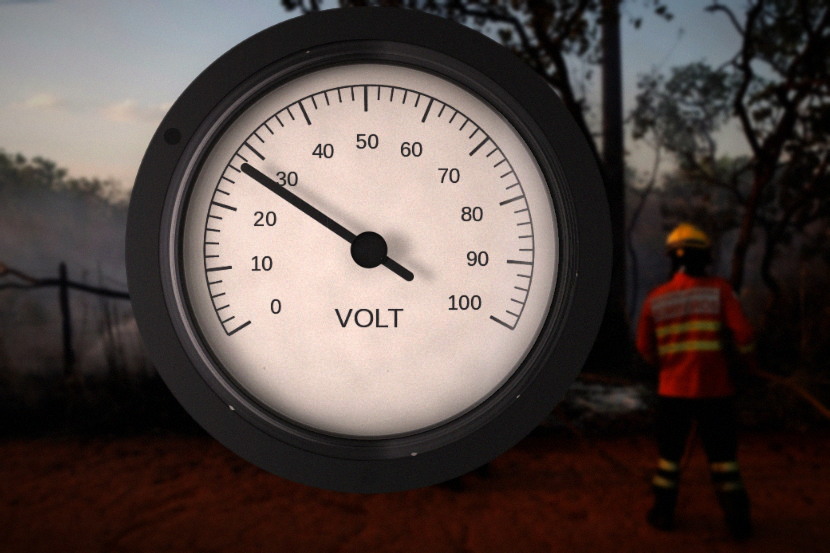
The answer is 27 V
